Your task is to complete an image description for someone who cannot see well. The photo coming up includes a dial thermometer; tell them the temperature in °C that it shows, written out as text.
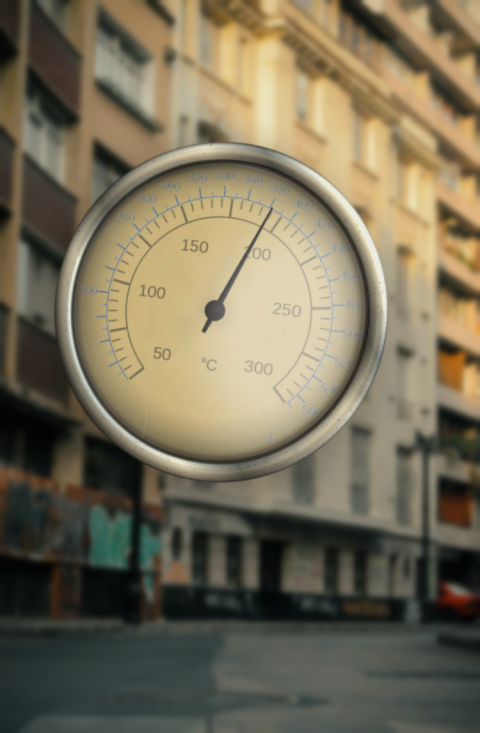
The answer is 195 °C
